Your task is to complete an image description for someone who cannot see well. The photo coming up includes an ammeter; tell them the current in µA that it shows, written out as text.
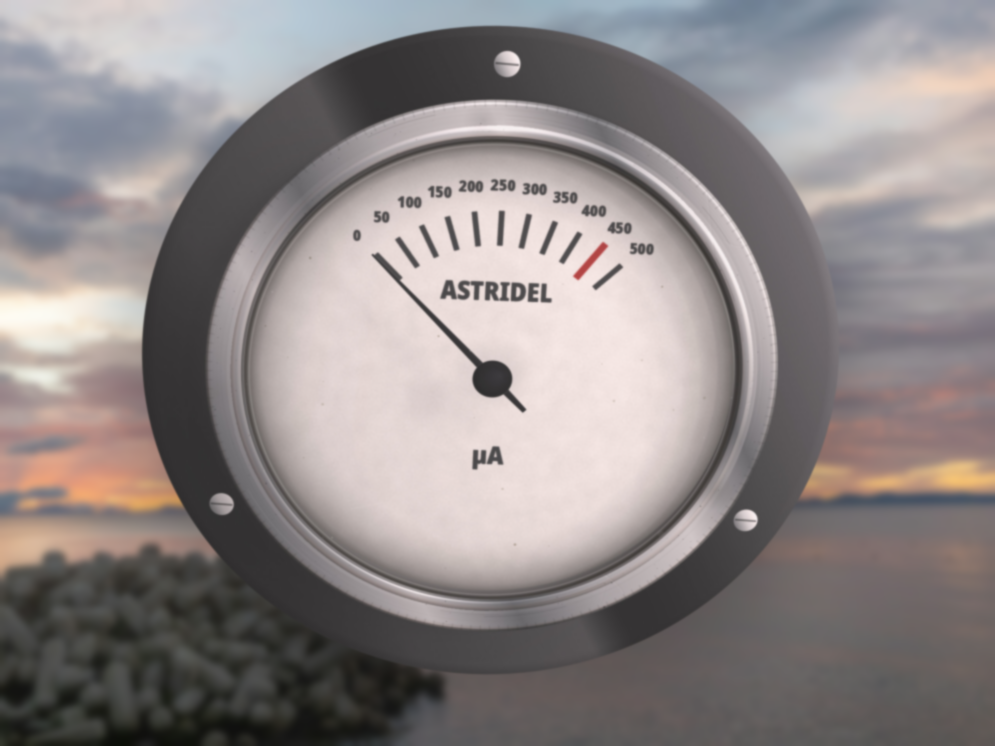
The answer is 0 µA
